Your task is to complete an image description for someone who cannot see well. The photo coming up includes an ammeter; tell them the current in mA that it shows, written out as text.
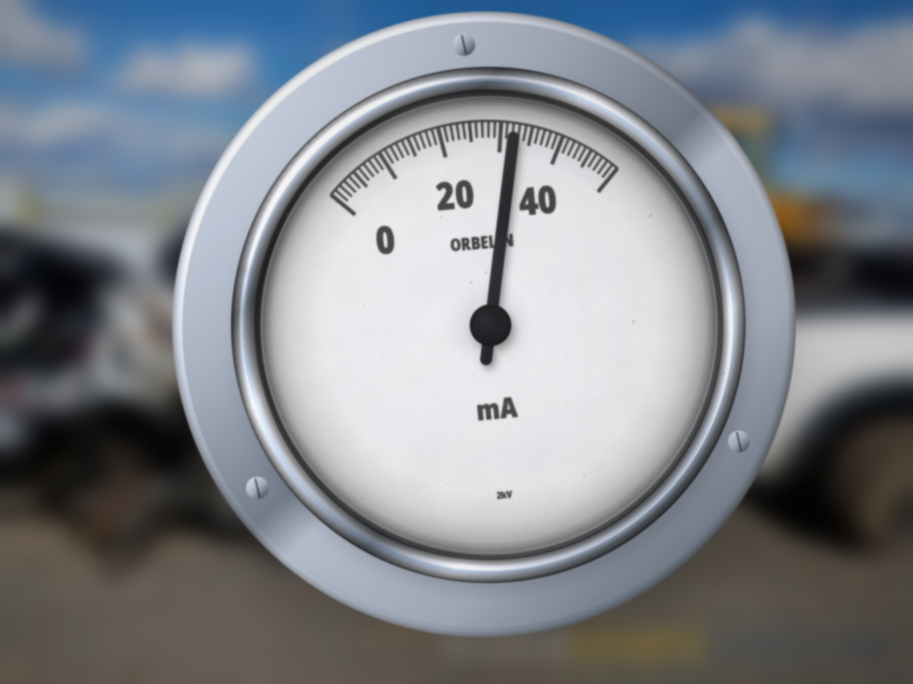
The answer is 32 mA
